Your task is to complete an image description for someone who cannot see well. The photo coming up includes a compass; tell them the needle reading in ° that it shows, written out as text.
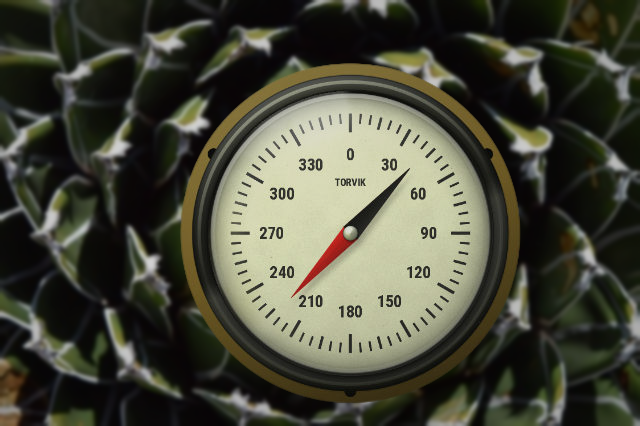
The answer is 222.5 °
